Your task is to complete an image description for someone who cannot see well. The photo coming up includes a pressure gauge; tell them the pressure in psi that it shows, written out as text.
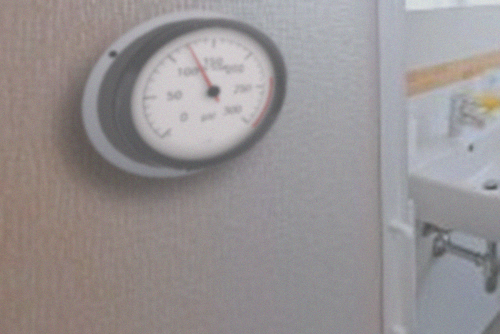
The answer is 120 psi
